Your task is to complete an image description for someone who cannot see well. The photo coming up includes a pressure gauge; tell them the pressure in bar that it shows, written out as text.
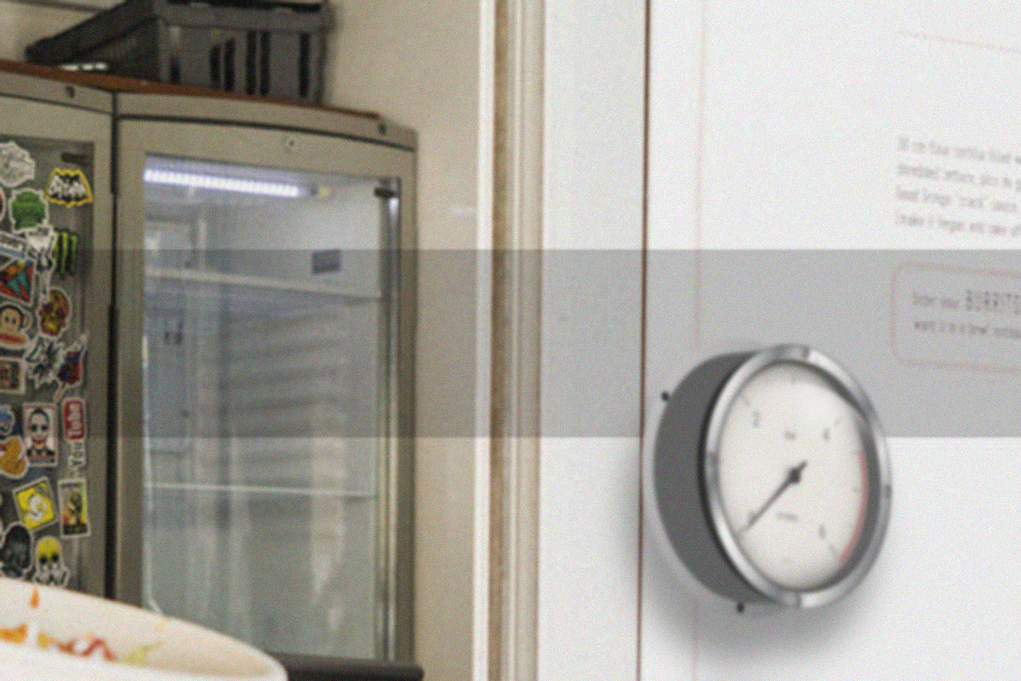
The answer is 0 bar
